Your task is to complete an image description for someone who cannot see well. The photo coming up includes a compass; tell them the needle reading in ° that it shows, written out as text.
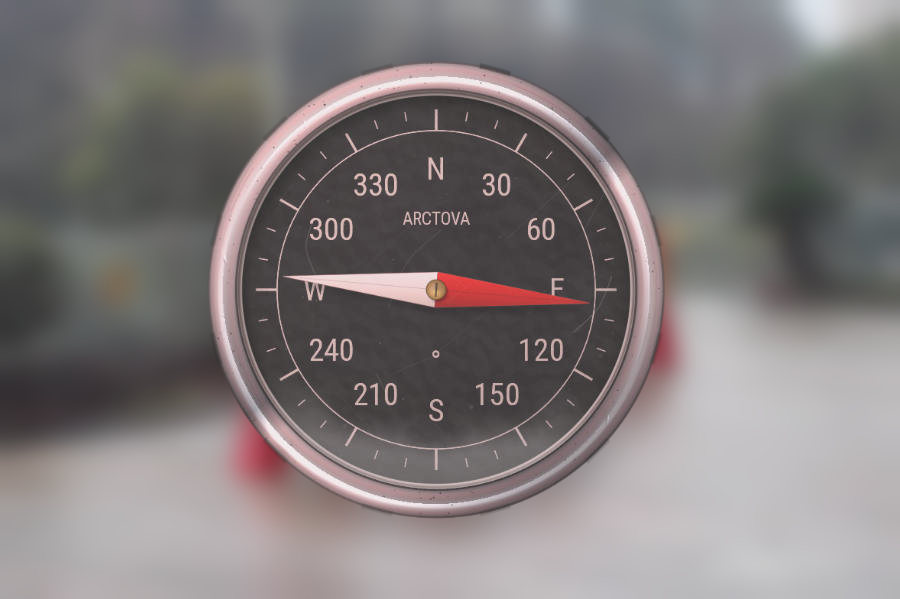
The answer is 95 °
